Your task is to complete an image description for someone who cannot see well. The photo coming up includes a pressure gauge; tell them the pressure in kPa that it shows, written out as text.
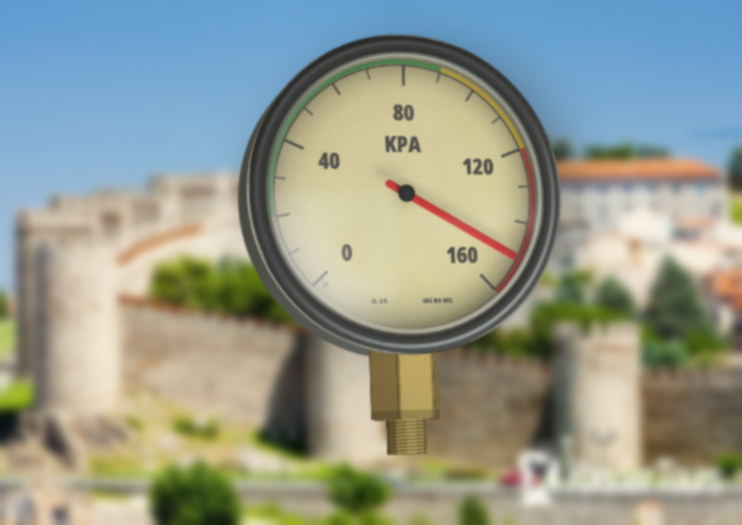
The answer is 150 kPa
